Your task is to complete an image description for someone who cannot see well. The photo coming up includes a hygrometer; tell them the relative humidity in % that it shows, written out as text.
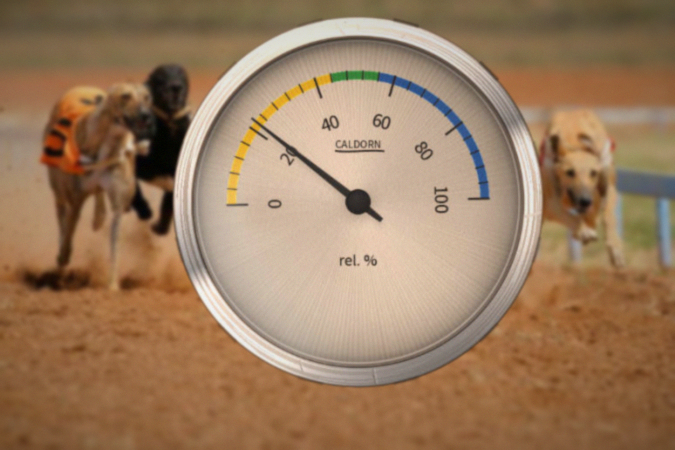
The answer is 22 %
